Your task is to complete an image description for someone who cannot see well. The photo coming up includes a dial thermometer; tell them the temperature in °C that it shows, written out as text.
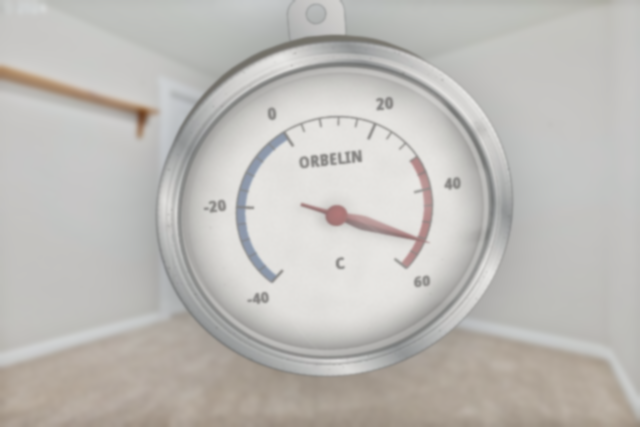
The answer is 52 °C
